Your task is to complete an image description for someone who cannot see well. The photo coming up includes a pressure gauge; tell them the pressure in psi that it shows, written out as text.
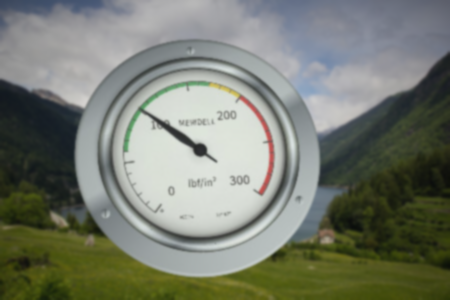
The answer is 100 psi
